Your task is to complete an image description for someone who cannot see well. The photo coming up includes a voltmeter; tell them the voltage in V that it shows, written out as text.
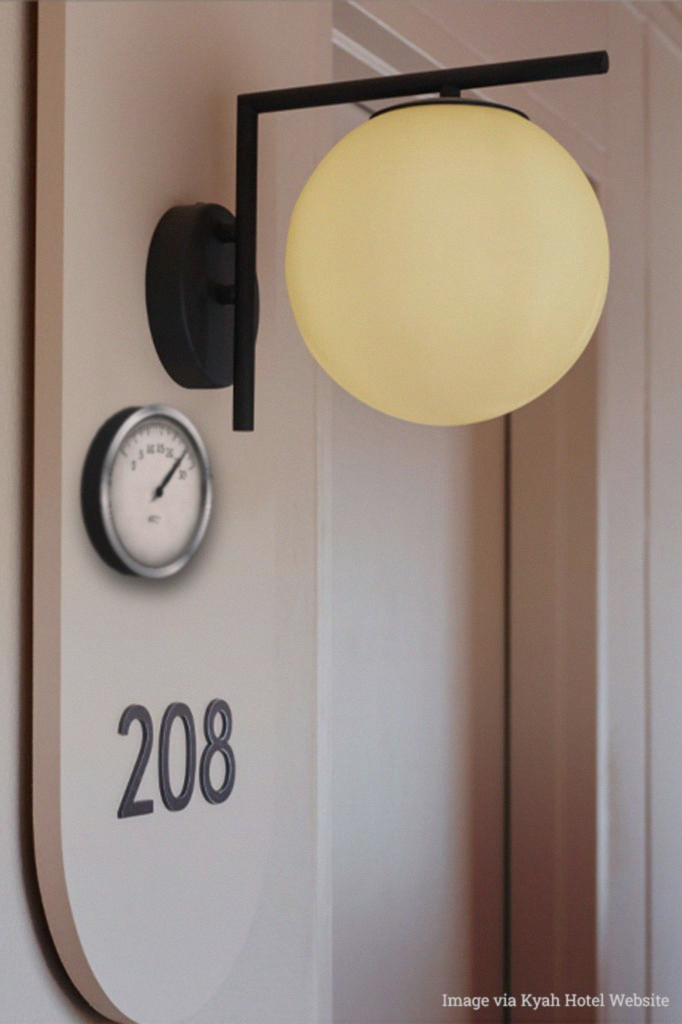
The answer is 25 V
